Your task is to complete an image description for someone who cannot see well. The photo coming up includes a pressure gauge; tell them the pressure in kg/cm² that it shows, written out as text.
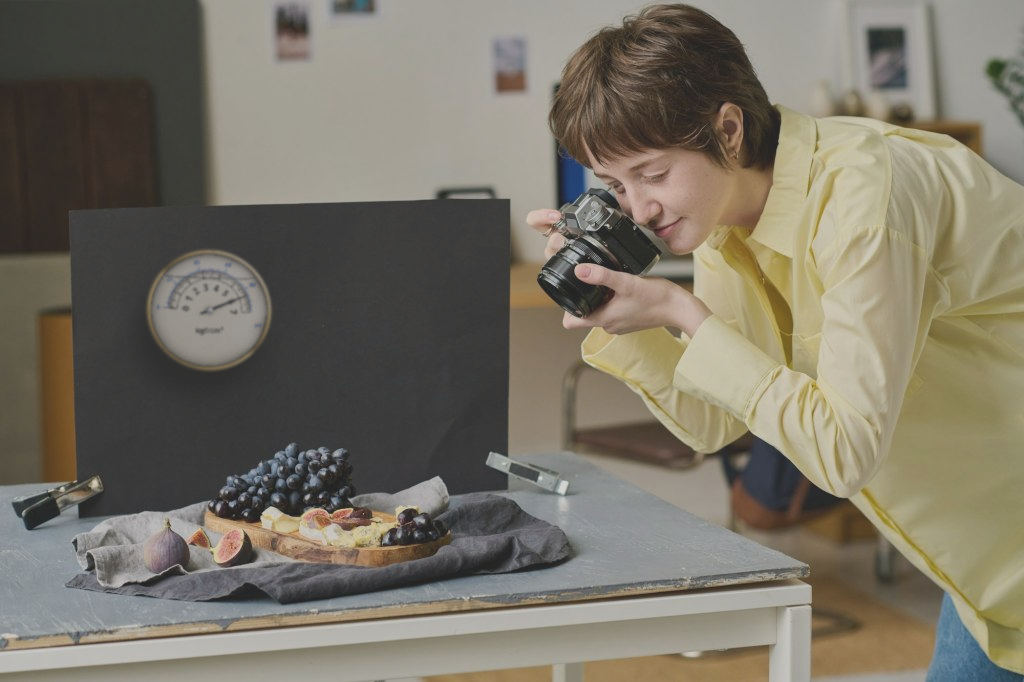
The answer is 6 kg/cm²
